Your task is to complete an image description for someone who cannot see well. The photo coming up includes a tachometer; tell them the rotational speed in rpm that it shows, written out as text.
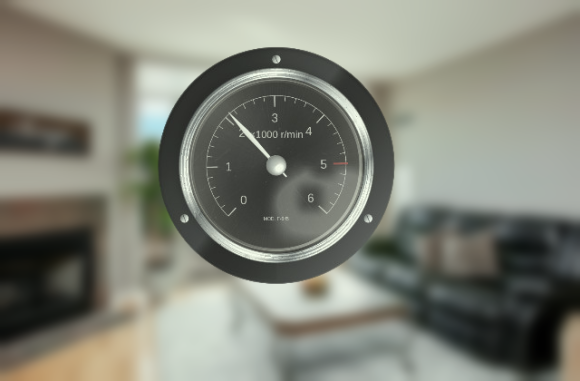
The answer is 2100 rpm
